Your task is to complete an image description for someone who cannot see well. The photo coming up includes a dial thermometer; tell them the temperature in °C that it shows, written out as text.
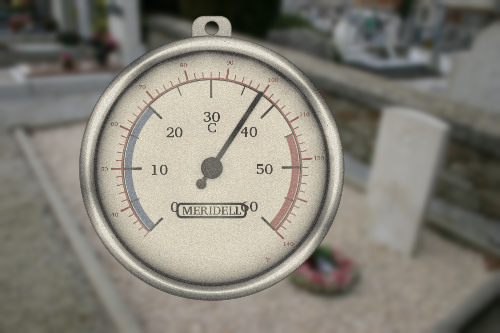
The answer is 37.5 °C
